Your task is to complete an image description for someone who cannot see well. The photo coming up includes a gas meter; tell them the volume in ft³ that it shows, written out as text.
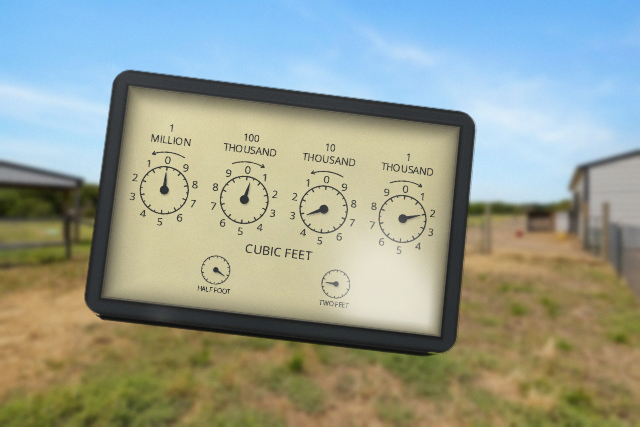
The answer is 3200 ft³
